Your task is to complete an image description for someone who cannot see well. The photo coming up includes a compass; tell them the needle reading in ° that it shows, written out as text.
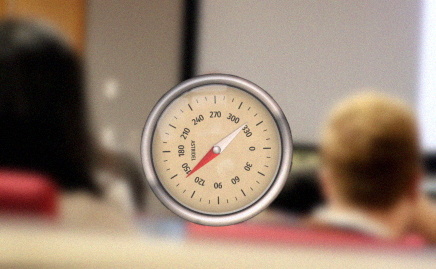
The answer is 140 °
